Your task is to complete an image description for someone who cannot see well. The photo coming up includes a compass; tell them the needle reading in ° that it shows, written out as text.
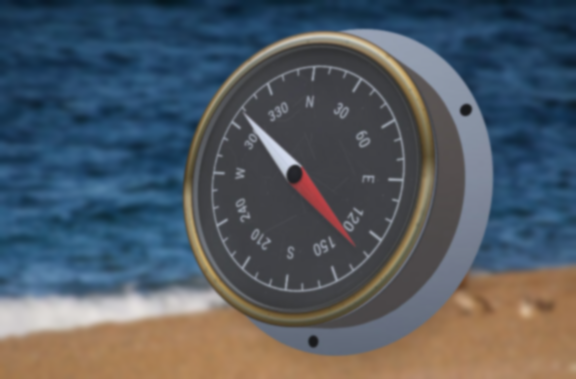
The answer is 130 °
